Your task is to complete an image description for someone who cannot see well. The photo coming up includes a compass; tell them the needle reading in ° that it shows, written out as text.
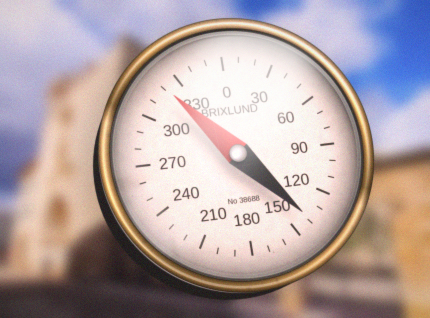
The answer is 320 °
